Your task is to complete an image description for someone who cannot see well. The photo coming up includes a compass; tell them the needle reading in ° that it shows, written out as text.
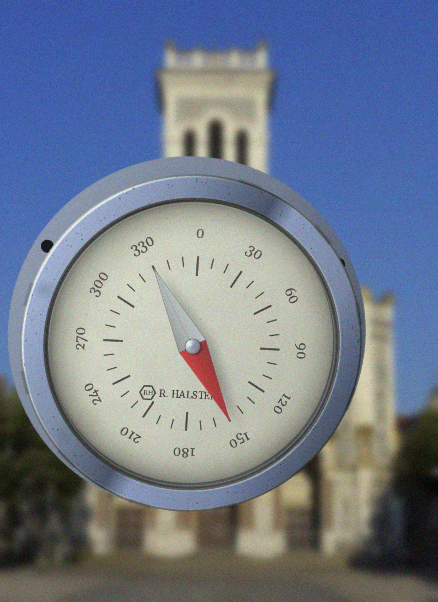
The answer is 150 °
